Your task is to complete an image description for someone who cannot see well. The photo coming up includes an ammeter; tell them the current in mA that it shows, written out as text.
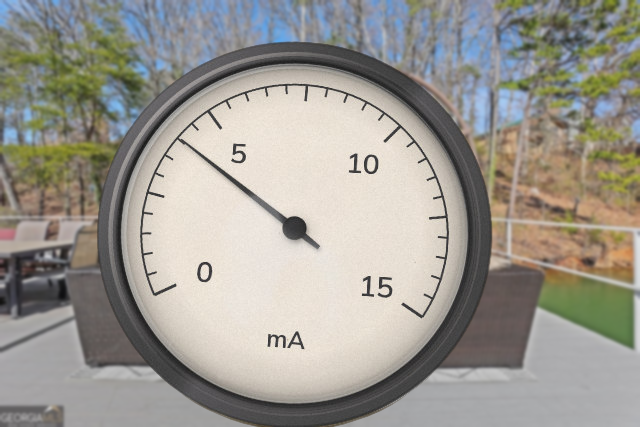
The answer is 4 mA
